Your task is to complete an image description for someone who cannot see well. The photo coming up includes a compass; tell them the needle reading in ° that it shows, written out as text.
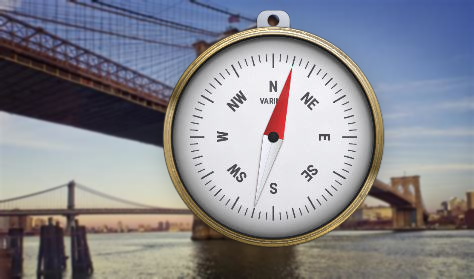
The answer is 15 °
